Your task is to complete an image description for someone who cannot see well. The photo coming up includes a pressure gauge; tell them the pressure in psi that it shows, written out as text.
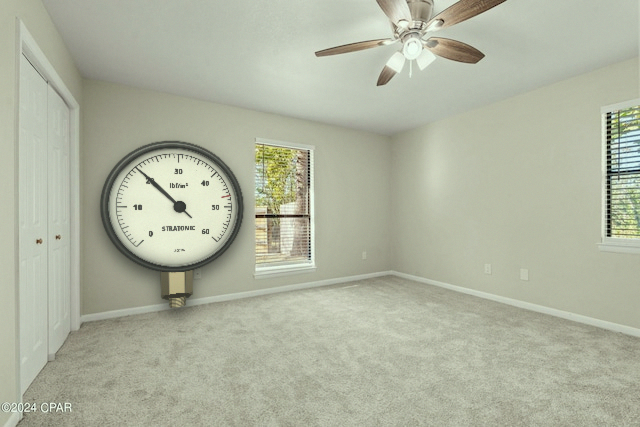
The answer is 20 psi
